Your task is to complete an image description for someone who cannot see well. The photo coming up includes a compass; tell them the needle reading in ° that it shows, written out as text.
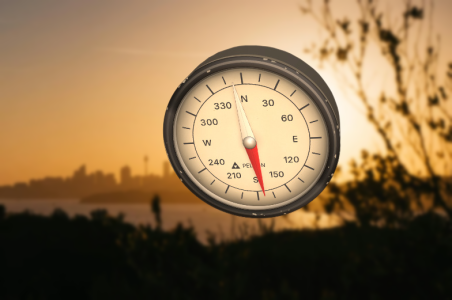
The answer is 172.5 °
